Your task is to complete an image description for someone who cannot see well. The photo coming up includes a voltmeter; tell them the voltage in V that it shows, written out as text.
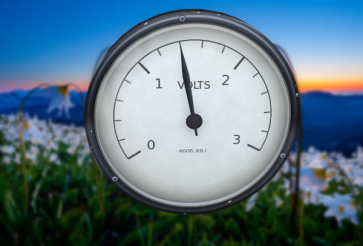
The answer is 1.4 V
